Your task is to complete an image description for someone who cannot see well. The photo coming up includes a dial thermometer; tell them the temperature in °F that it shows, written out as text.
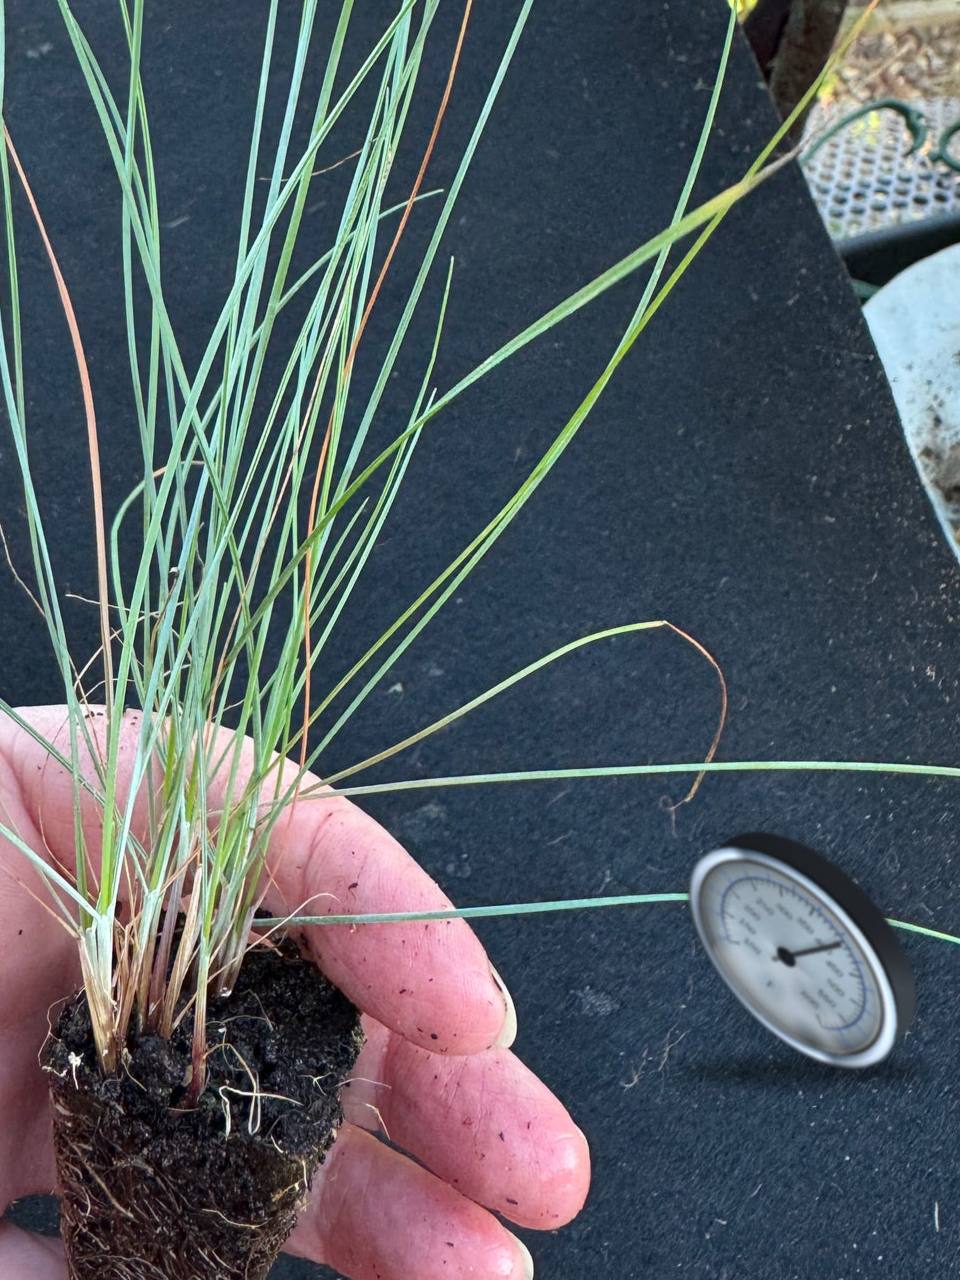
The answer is 400 °F
